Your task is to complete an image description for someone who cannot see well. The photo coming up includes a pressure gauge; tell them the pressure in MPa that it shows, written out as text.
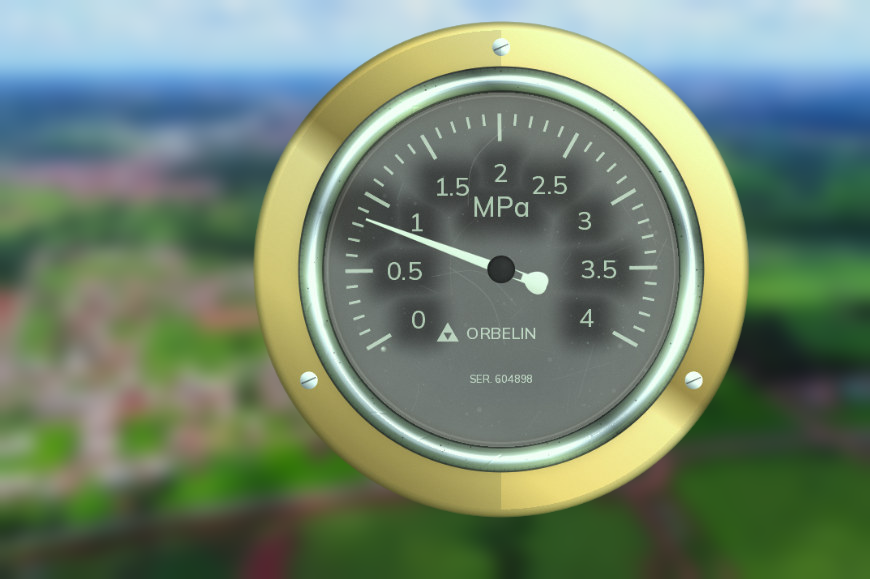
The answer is 0.85 MPa
